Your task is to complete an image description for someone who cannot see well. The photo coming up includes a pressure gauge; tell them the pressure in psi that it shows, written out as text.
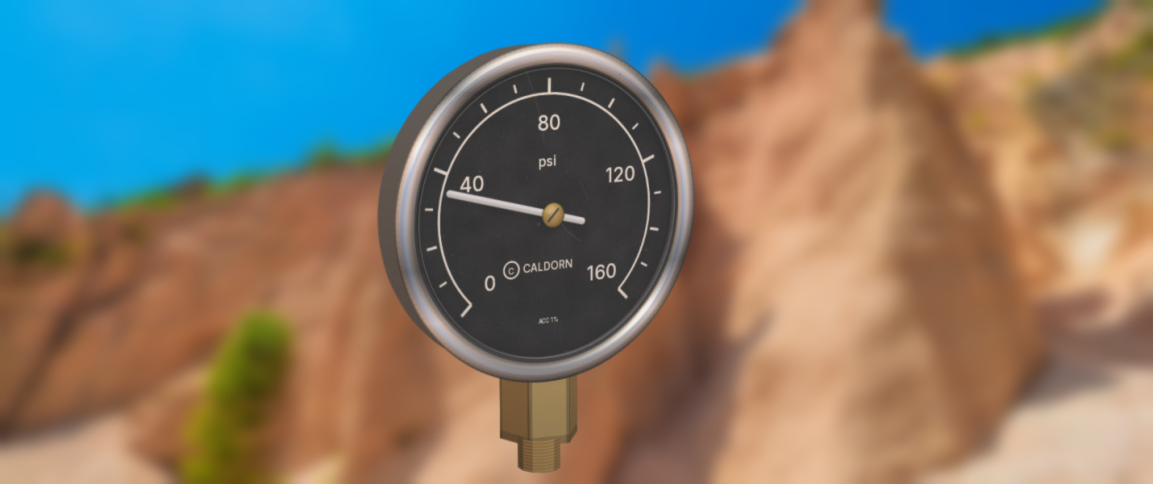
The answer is 35 psi
